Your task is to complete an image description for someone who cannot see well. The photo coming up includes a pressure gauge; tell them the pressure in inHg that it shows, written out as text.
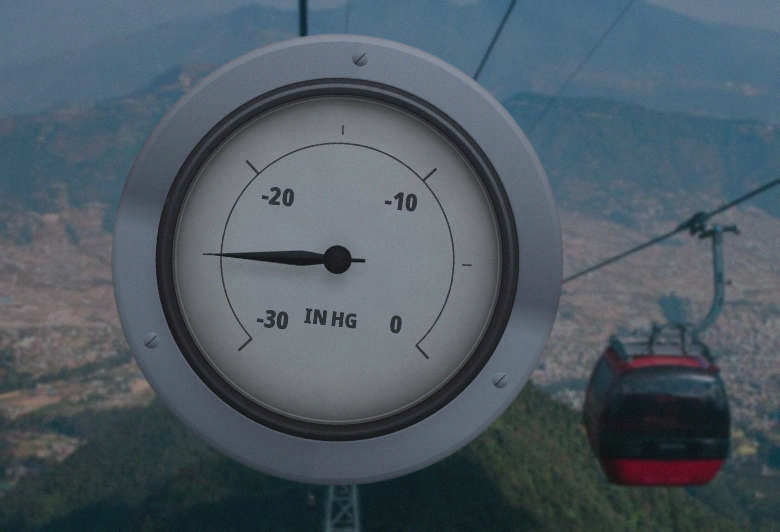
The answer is -25 inHg
